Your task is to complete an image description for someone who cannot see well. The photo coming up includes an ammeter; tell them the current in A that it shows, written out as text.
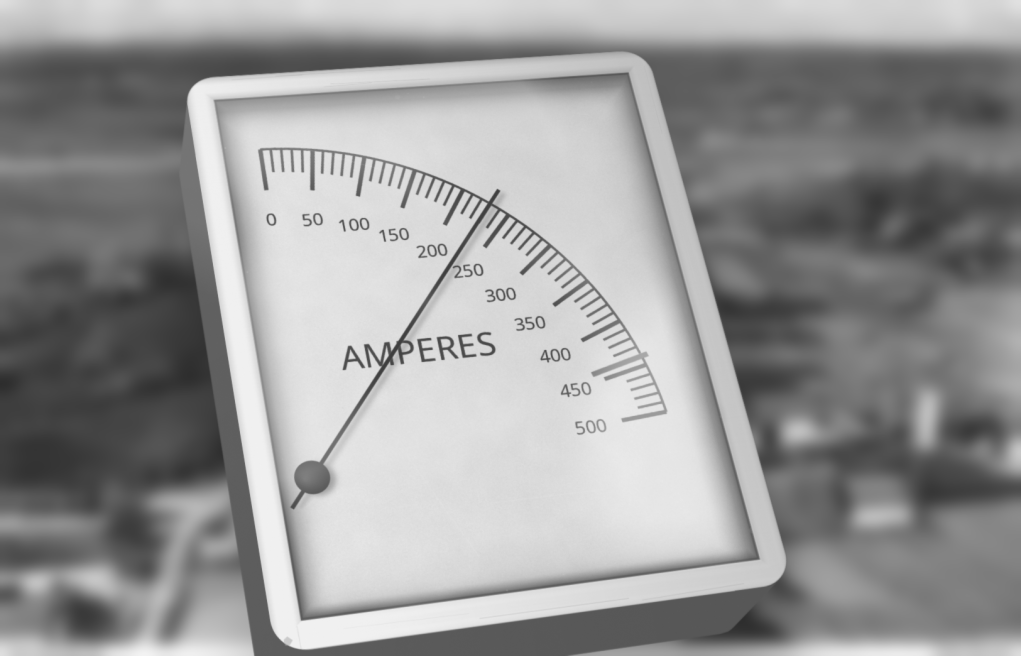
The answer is 230 A
